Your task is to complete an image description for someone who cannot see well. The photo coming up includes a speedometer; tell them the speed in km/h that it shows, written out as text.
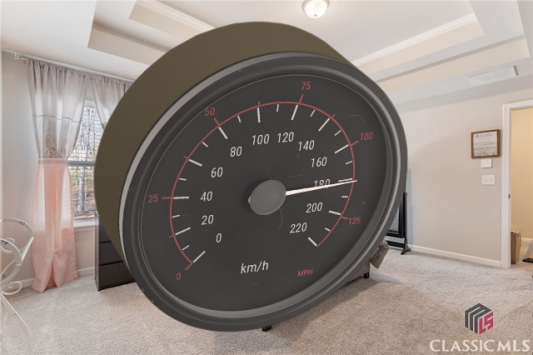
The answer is 180 km/h
